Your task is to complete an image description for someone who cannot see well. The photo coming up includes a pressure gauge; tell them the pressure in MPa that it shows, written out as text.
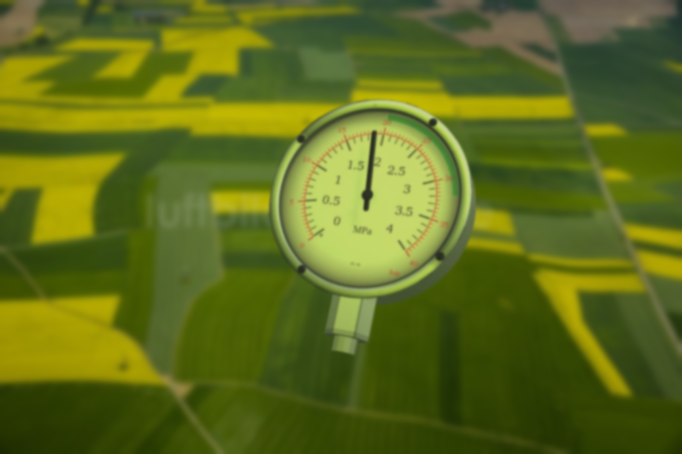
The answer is 1.9 MPa
